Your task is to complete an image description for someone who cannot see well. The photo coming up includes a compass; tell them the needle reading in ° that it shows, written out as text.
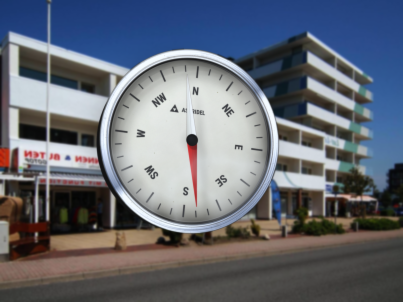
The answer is 170 °
